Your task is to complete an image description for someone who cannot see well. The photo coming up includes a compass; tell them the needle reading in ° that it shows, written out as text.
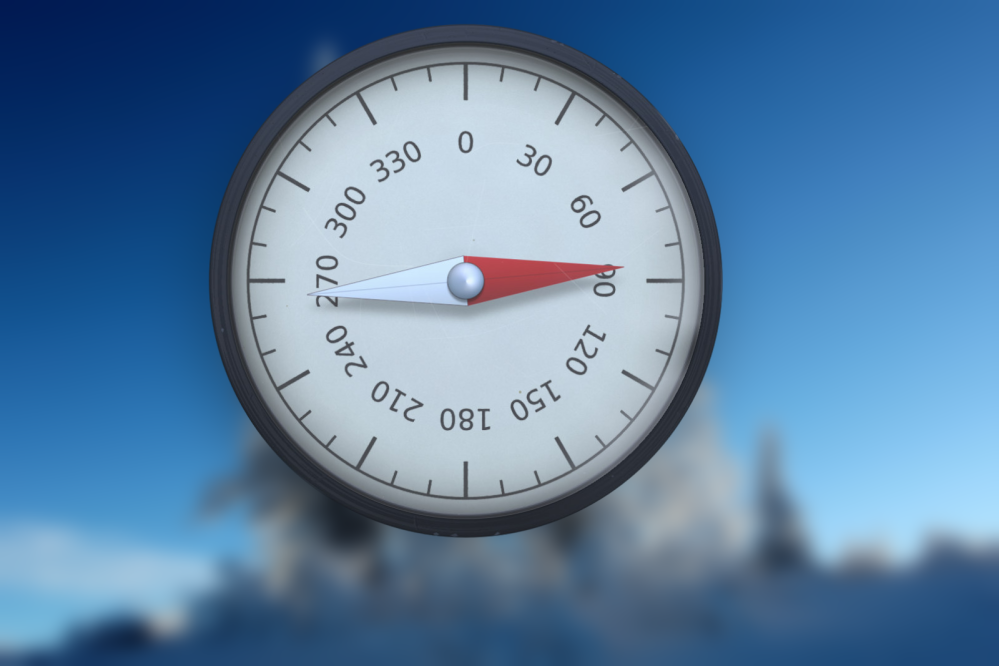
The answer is 85 °
